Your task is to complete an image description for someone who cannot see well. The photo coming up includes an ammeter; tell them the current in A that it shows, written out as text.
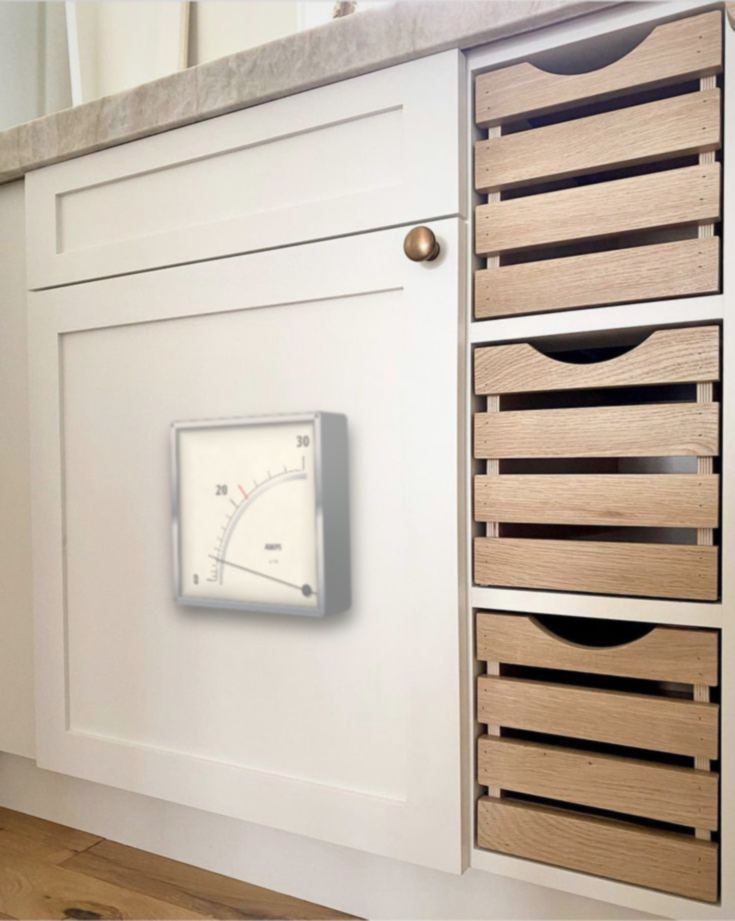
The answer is 10 A
